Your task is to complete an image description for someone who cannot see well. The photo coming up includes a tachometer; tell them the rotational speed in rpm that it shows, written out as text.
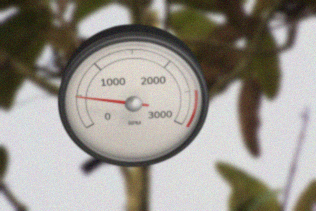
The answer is 500 rpm
